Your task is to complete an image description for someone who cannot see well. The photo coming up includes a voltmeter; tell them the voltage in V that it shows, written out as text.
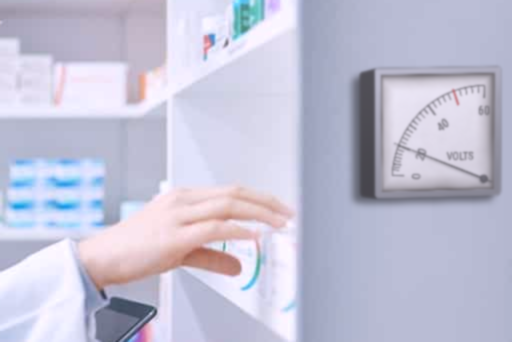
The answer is 20 V
